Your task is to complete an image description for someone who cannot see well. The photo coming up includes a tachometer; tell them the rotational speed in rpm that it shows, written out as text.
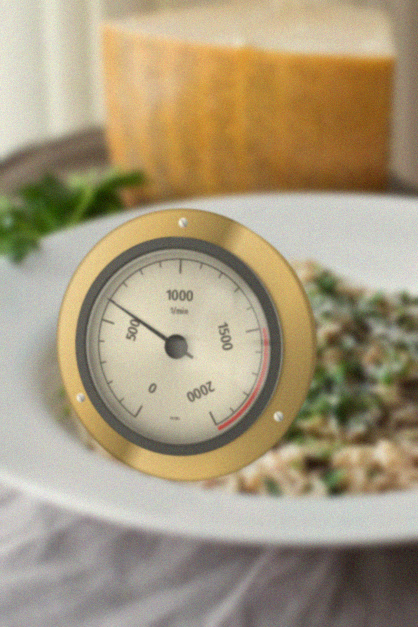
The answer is 600 rpm
